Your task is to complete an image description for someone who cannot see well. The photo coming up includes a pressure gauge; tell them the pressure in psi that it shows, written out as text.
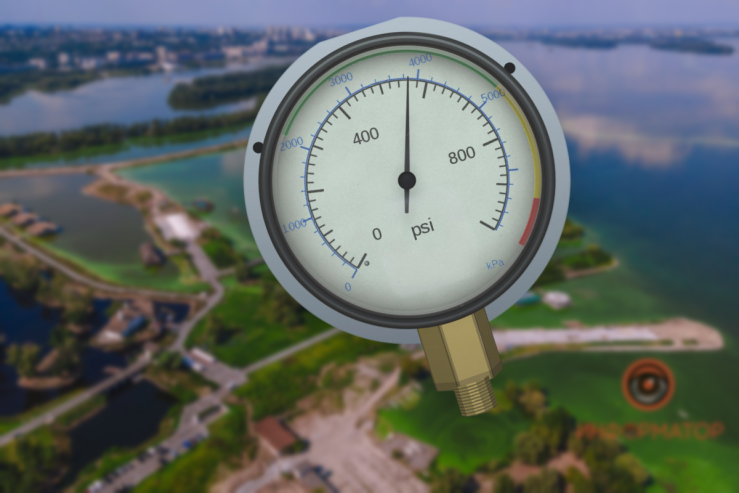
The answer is 560 psi
